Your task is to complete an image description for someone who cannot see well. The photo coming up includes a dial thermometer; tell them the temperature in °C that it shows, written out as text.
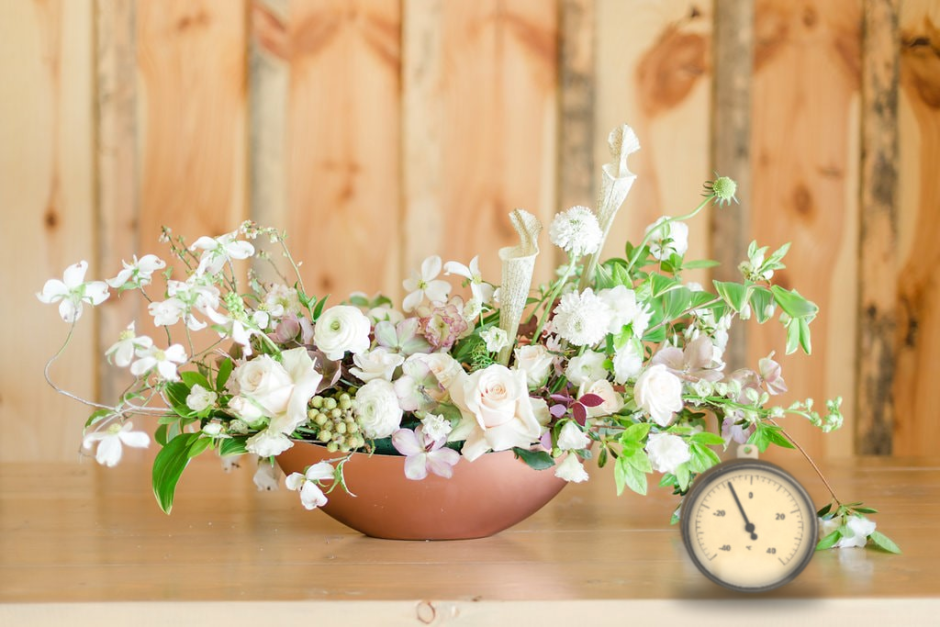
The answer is -8 °C
